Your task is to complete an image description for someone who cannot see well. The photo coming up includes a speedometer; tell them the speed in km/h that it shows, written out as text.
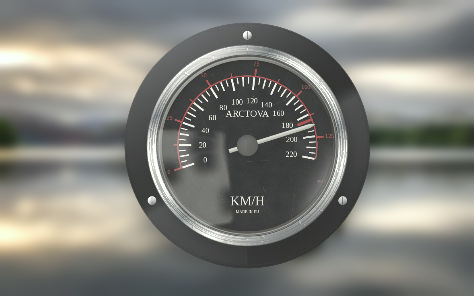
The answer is 190 km/h
